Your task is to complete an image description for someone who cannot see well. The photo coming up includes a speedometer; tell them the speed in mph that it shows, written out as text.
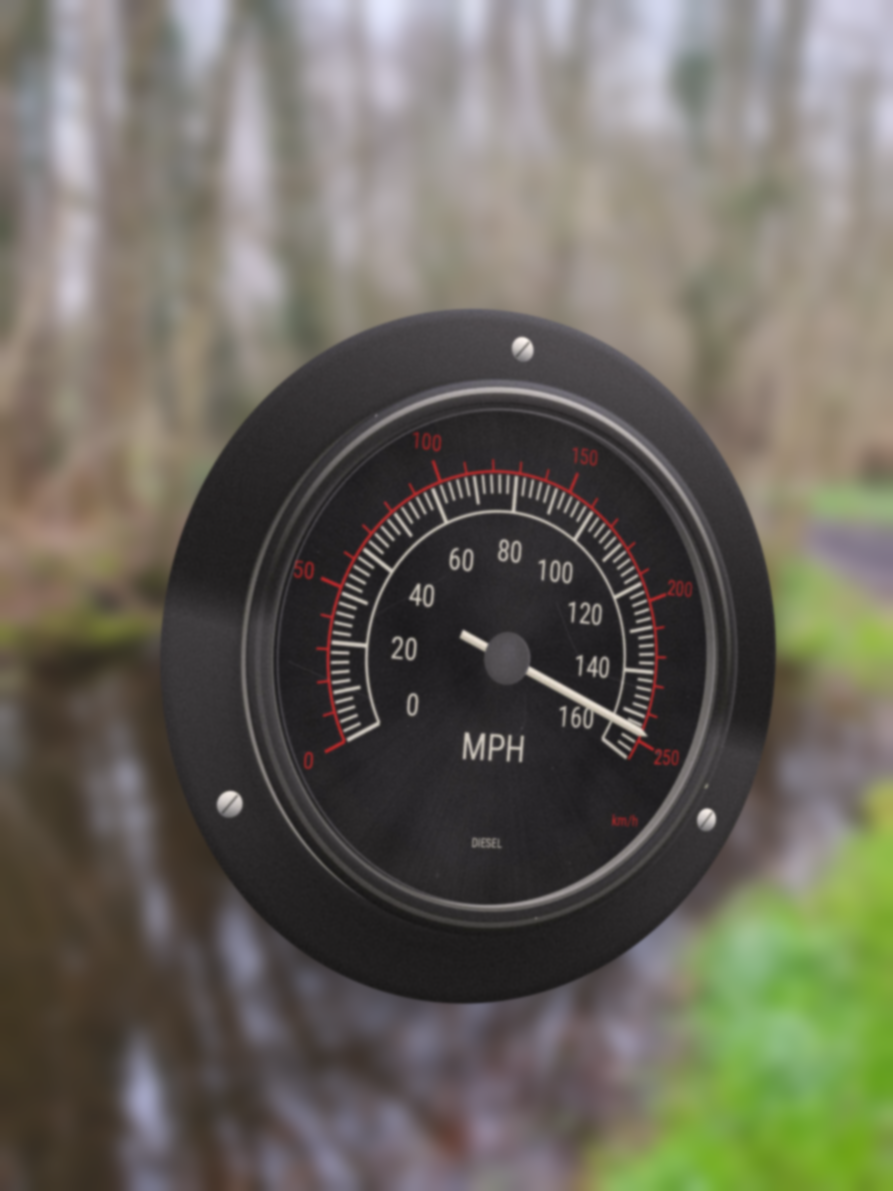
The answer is 154 mph
